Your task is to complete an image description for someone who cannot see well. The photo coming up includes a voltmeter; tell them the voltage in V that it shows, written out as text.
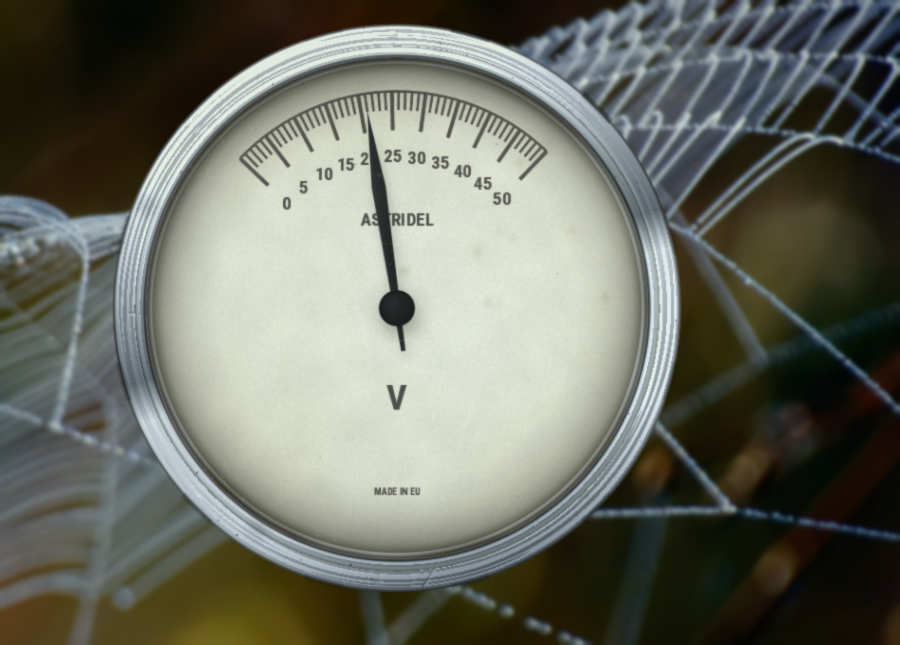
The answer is 21 V
